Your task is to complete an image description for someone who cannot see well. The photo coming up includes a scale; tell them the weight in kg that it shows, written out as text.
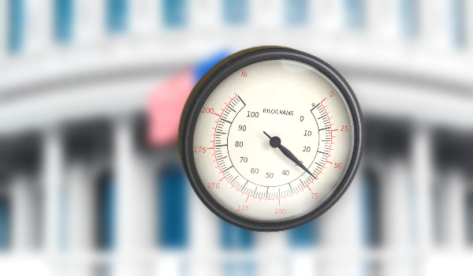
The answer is 30 kg
